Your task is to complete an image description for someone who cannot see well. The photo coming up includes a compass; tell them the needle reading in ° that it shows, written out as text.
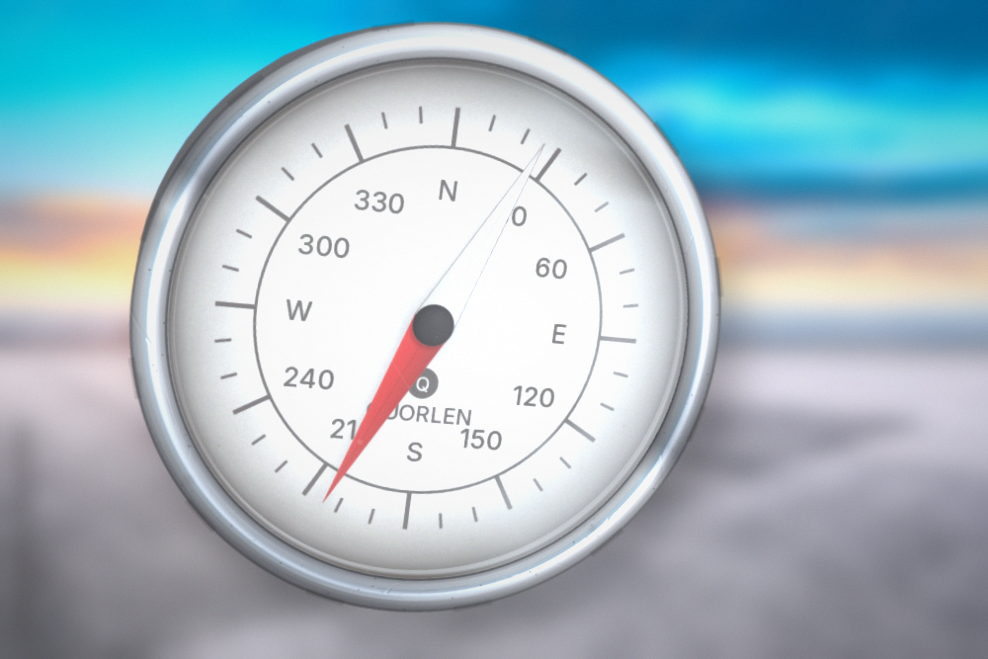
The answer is 205 °
